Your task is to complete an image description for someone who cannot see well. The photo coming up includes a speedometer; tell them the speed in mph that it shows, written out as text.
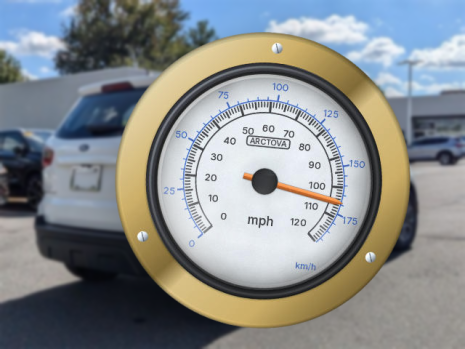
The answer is 105 mph
